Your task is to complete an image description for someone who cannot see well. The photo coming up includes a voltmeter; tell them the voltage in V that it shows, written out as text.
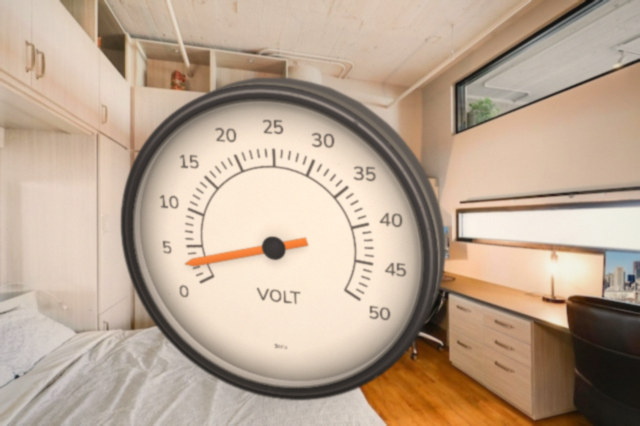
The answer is 3 V
